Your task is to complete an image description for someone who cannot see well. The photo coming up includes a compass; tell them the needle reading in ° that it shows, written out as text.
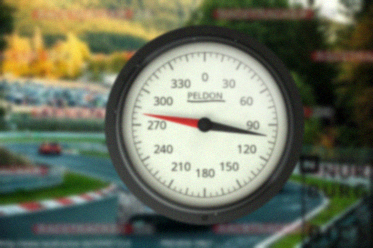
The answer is 280 °
